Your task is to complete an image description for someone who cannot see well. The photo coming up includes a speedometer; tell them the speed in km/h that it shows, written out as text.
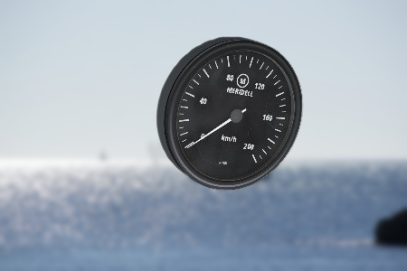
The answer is 0 km/h
